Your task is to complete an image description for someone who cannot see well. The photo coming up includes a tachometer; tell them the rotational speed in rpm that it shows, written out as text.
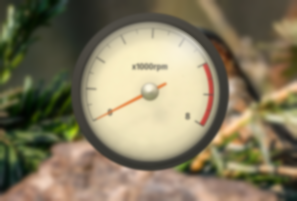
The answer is 0 rpm
